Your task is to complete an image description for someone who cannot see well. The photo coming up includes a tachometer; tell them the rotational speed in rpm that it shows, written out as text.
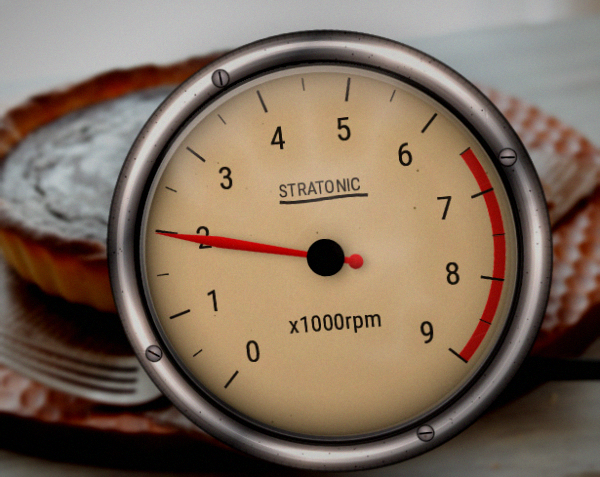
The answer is 2000 rpm
